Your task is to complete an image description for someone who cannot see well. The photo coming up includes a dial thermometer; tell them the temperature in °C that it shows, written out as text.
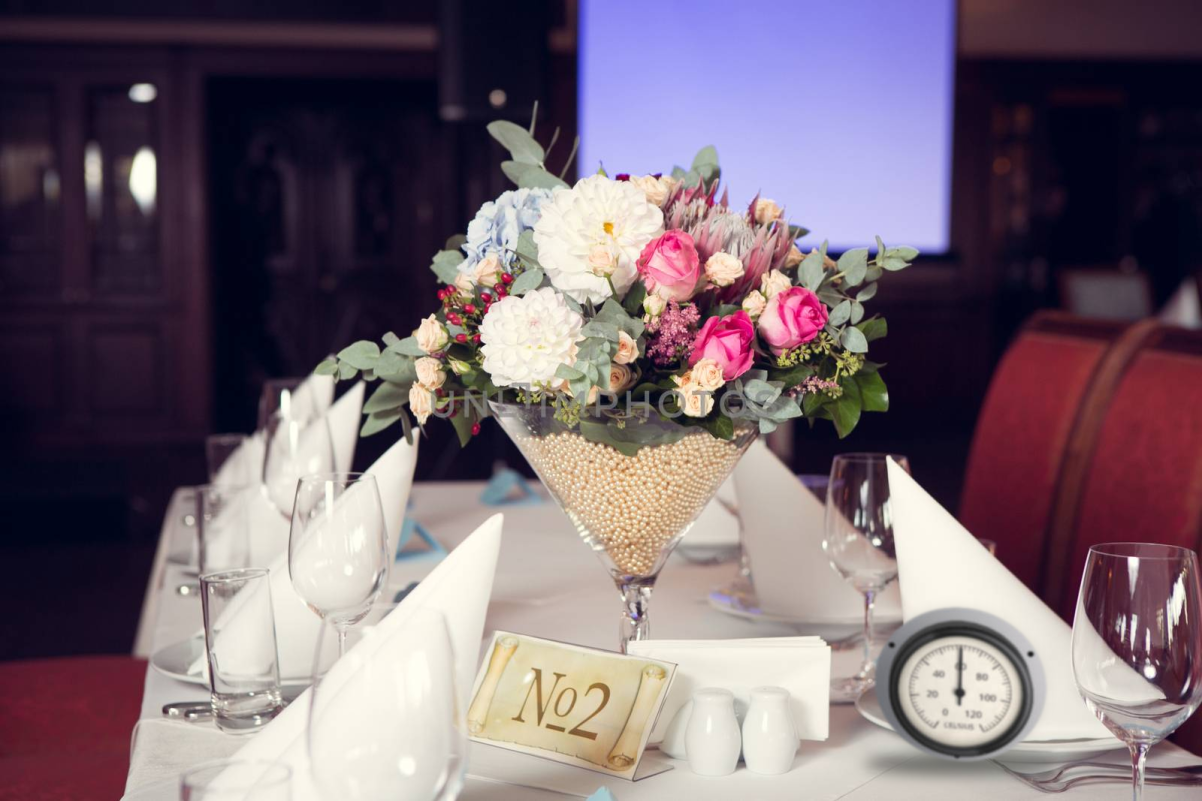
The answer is 60 °C
